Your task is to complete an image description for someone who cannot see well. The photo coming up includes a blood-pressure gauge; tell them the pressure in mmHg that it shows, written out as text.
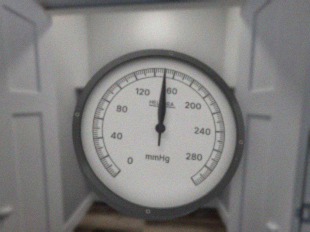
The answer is 150 mmHg
